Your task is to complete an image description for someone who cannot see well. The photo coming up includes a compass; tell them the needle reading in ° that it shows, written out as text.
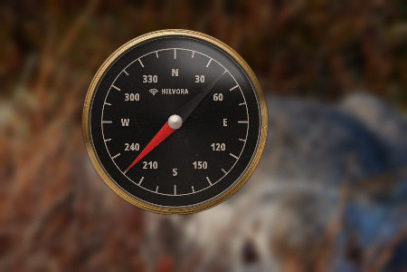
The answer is 225 °
